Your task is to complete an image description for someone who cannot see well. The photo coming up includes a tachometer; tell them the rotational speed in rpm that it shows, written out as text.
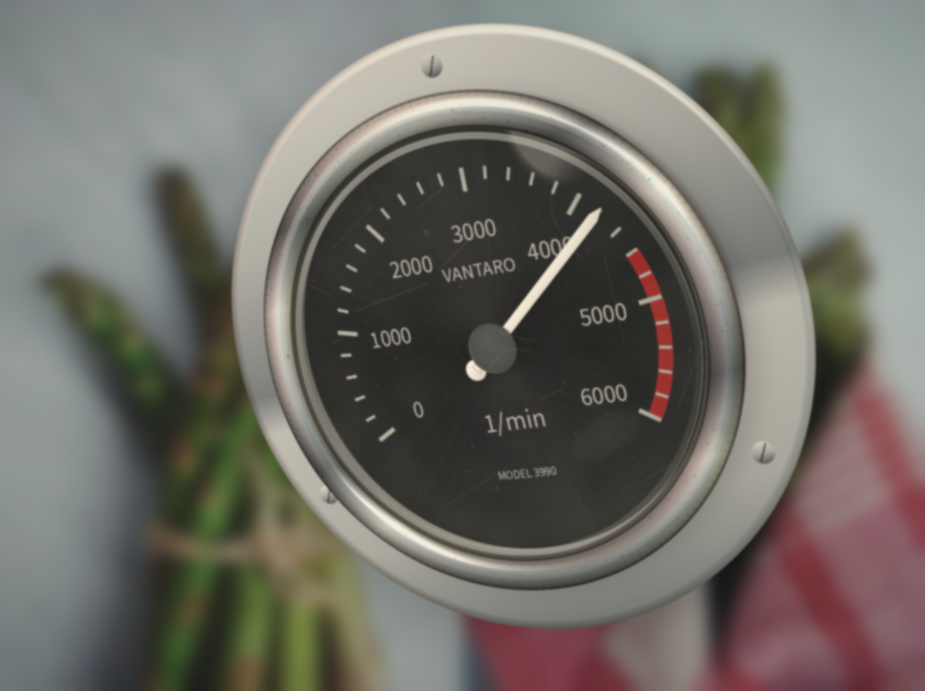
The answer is 4200 rpm
